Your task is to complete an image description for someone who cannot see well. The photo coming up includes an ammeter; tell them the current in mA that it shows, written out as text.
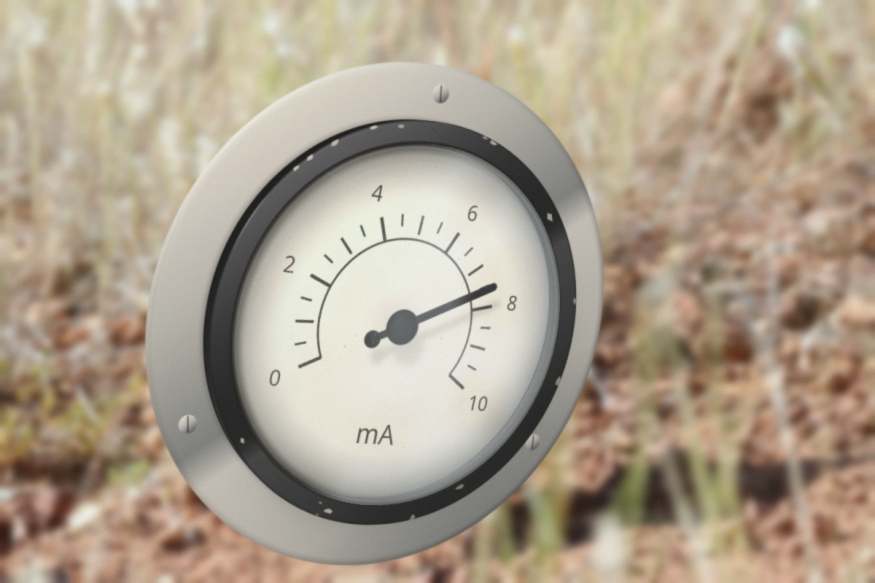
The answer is 7.5 mA
